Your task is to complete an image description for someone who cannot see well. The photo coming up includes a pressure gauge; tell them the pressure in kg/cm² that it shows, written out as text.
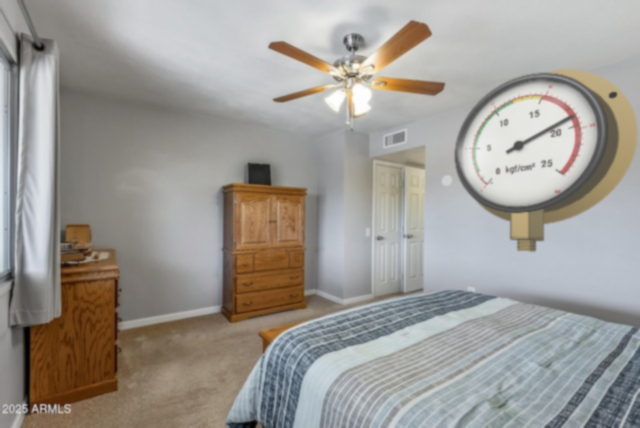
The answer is 19 kg/cm²
